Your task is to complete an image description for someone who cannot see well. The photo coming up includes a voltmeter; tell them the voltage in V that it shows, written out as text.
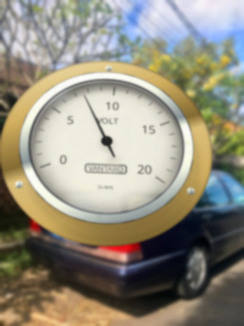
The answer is 7.5 V
